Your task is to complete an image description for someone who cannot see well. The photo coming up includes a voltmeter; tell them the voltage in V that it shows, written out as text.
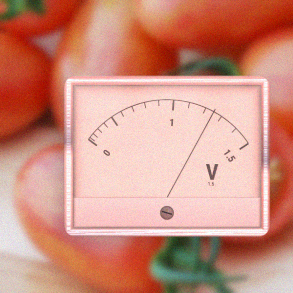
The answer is 1.25 V
